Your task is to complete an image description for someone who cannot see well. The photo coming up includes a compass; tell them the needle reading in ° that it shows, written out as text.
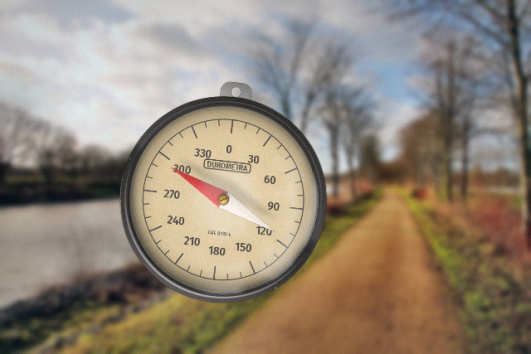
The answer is 295 °
